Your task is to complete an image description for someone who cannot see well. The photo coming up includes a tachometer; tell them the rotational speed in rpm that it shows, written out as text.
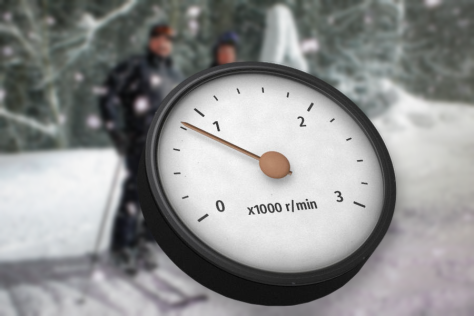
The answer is 800 rpm
